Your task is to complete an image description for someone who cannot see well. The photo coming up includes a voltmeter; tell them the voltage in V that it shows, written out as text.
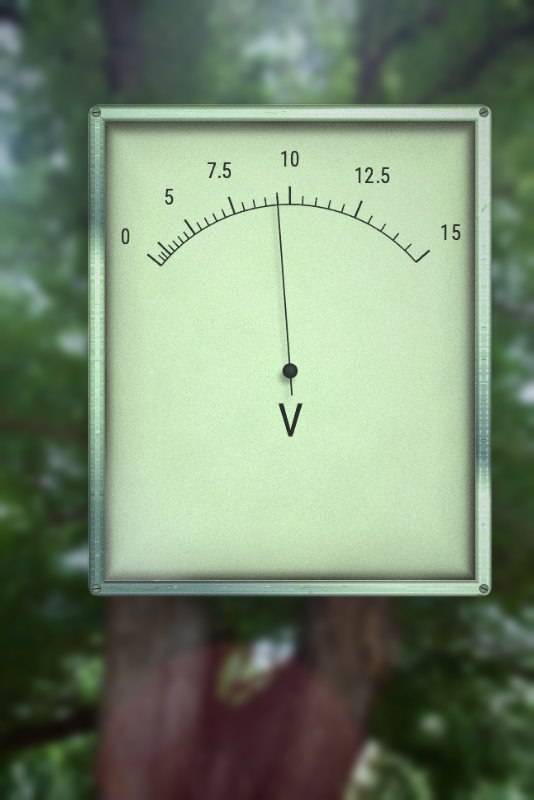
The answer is 9.5 V
